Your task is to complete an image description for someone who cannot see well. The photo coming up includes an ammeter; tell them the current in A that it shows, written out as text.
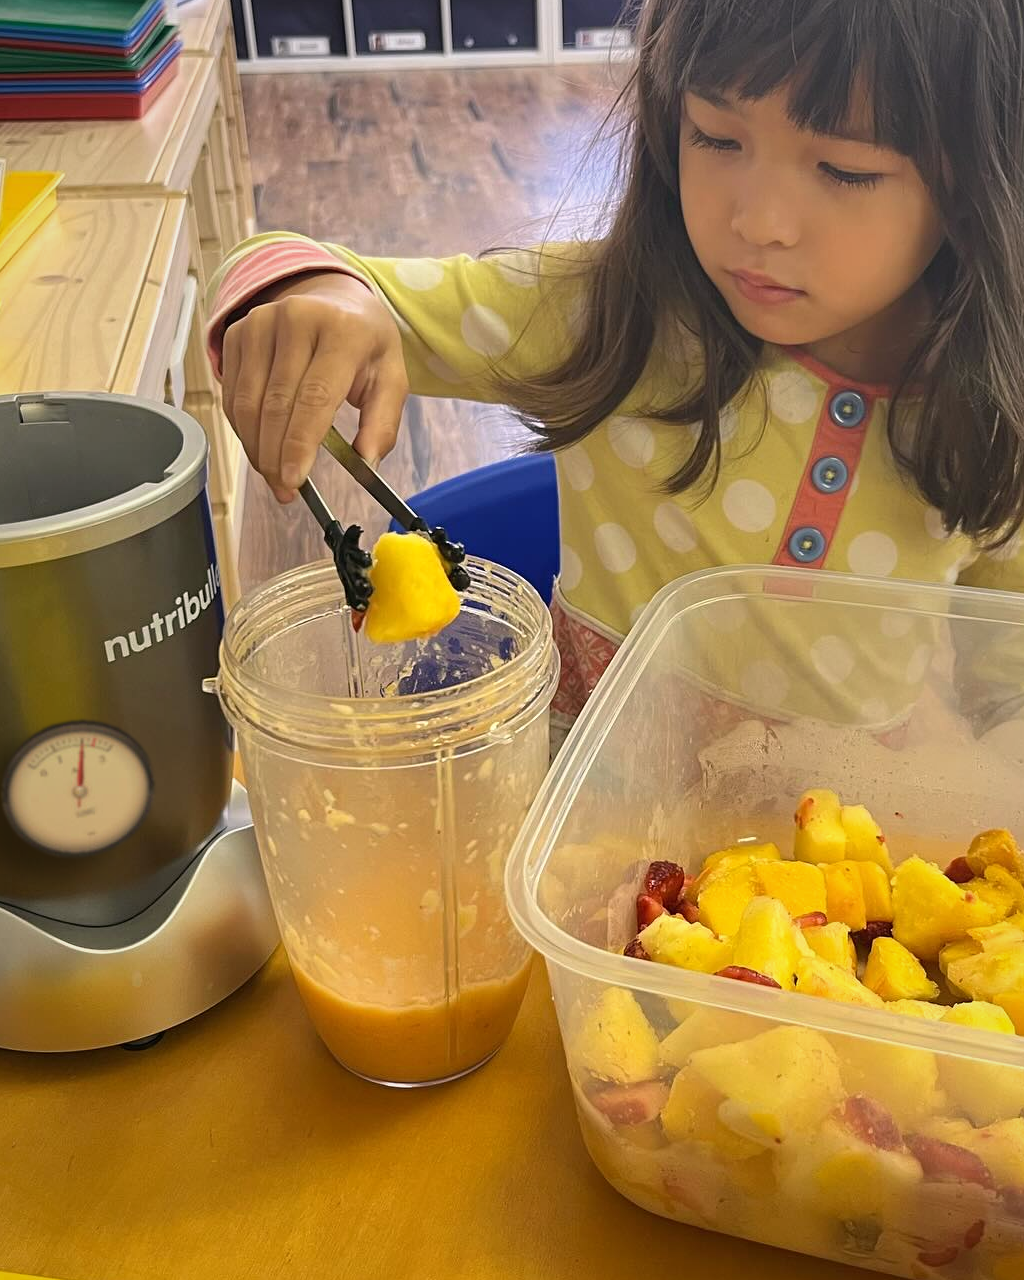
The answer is 2 A
